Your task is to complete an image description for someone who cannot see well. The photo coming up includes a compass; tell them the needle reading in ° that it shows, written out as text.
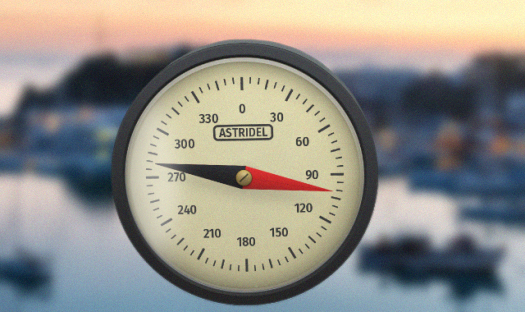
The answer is 100 °
